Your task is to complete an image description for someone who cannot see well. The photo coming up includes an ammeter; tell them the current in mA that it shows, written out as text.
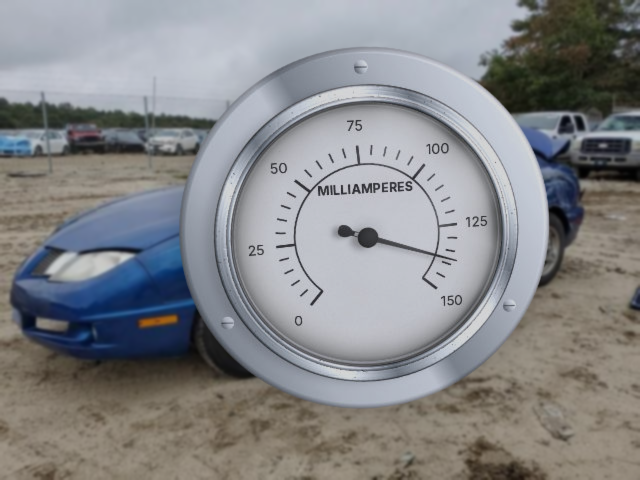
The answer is 137.5 mA
